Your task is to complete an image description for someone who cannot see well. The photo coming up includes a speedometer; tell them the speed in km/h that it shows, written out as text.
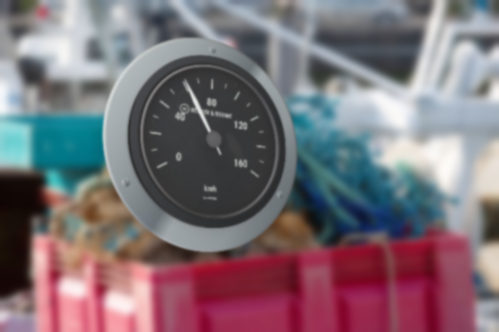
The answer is 60 km/h
